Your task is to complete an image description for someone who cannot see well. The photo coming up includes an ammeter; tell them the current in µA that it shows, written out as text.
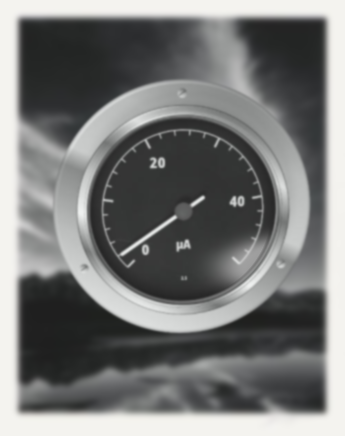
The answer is 2 µA
